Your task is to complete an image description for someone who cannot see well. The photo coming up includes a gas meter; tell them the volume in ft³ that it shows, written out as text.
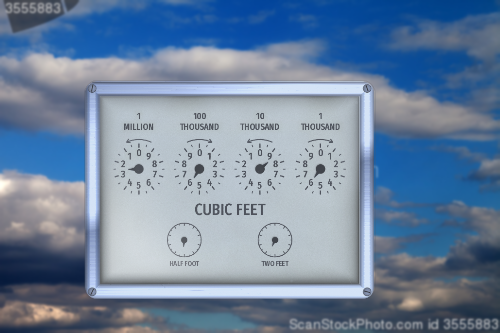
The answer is 258600 ft³
